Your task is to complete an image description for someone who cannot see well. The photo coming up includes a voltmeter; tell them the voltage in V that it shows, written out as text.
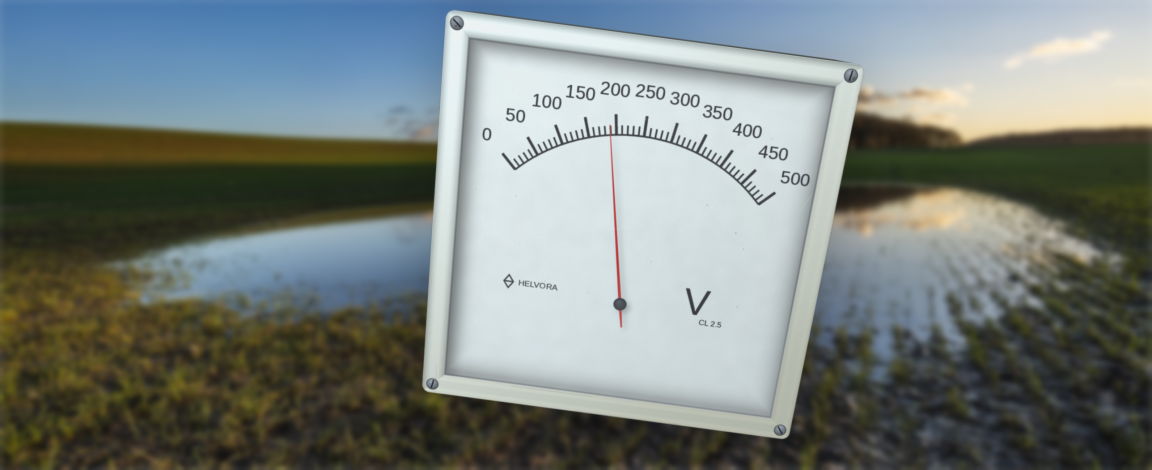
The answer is 190 V
